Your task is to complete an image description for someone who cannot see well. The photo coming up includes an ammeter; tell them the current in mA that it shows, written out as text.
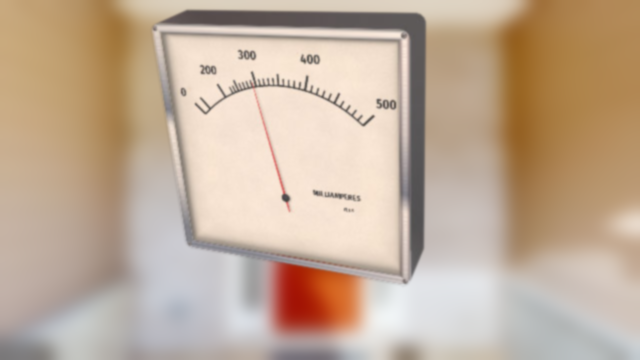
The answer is 300 mA
